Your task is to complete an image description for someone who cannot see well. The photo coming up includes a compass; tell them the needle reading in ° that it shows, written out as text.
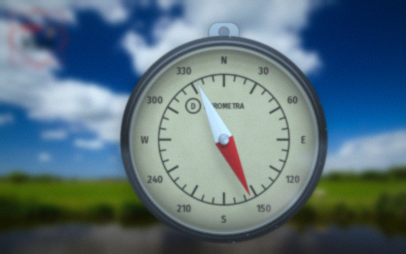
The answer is 155 °
